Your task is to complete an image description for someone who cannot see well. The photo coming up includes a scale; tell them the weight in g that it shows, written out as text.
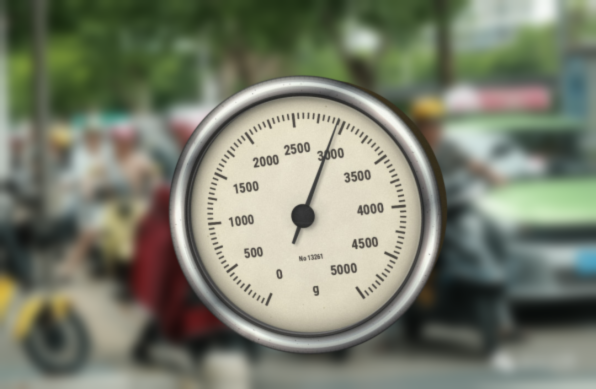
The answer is 2950 g
